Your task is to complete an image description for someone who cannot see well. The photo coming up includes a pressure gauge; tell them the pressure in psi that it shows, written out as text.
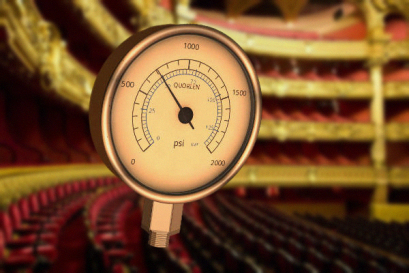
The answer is 700 psi
